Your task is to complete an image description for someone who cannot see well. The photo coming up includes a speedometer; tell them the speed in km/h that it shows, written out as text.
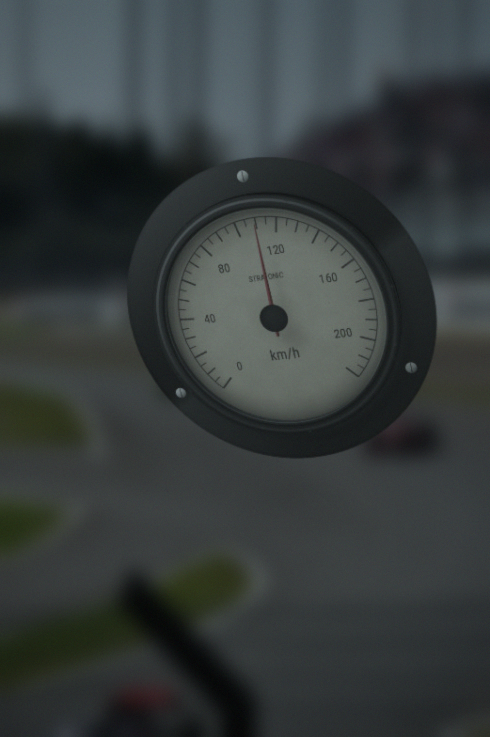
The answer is 110 km/h
